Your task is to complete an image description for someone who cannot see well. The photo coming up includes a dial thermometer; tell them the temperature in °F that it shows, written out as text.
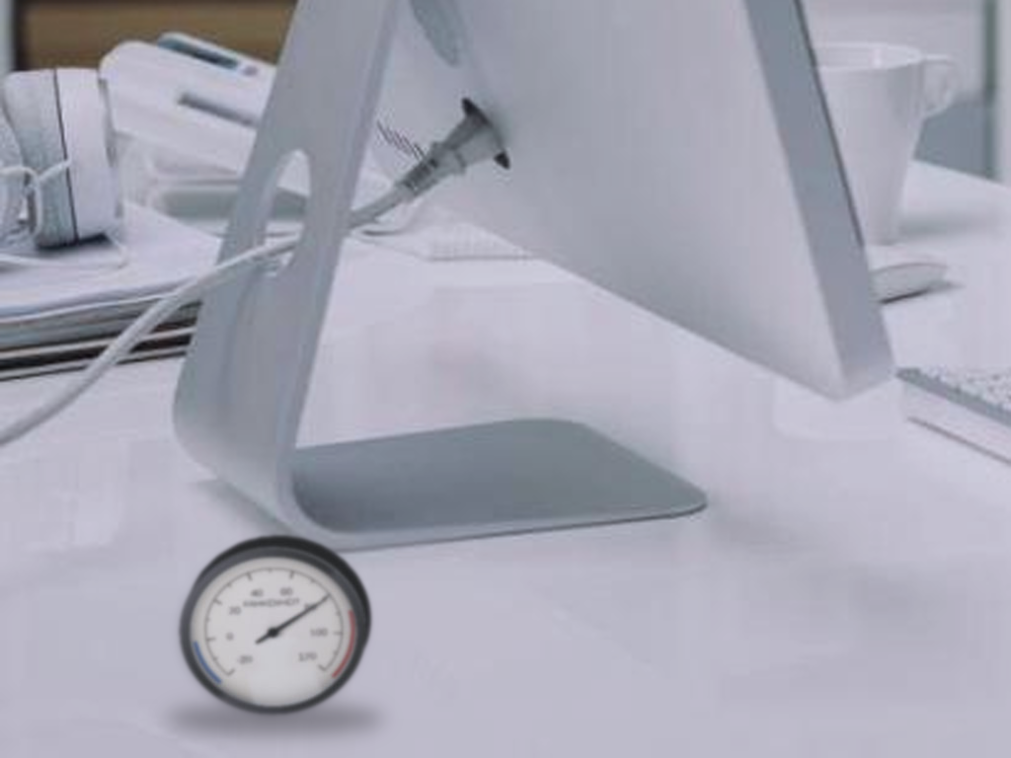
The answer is 80 °F
